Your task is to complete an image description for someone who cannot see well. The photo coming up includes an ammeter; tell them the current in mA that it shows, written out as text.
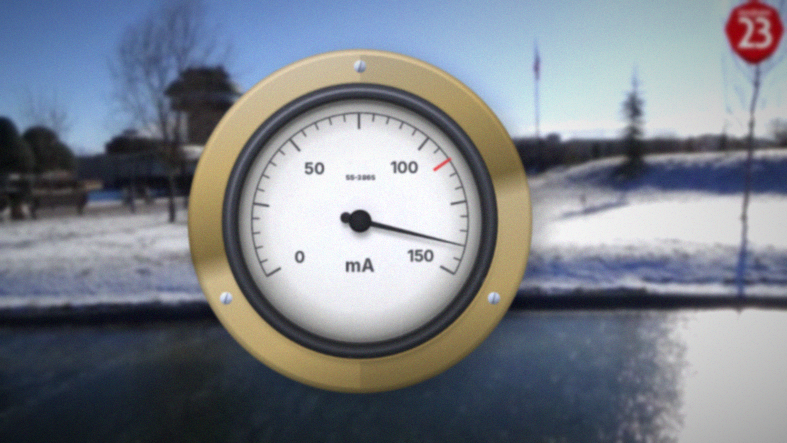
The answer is 140 mA
